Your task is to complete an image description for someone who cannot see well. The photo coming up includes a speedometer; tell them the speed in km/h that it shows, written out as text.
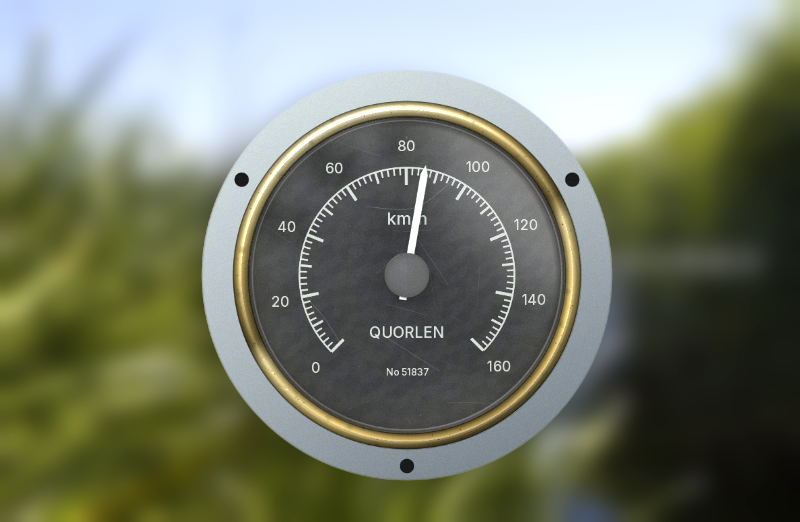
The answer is 86 km/h
